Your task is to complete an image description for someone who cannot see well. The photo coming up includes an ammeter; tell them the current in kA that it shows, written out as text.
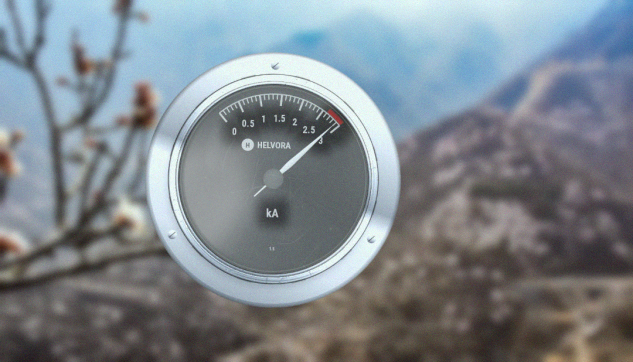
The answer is 2.9 kA
